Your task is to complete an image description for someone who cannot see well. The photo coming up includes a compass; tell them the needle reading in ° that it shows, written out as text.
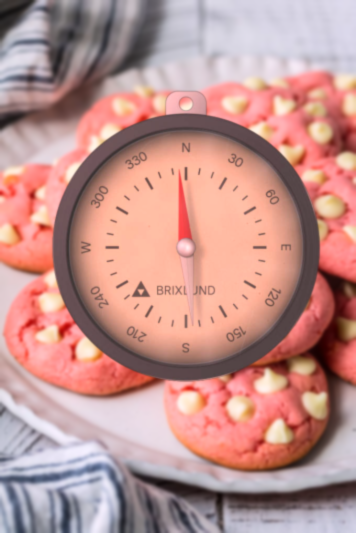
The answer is 355 °
